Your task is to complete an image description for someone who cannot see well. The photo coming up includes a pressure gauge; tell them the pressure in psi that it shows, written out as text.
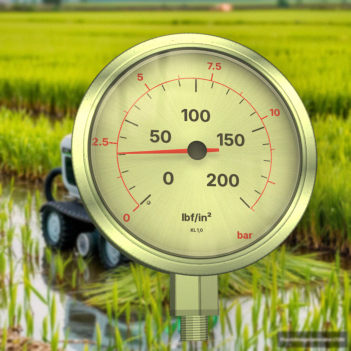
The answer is 30 psi
